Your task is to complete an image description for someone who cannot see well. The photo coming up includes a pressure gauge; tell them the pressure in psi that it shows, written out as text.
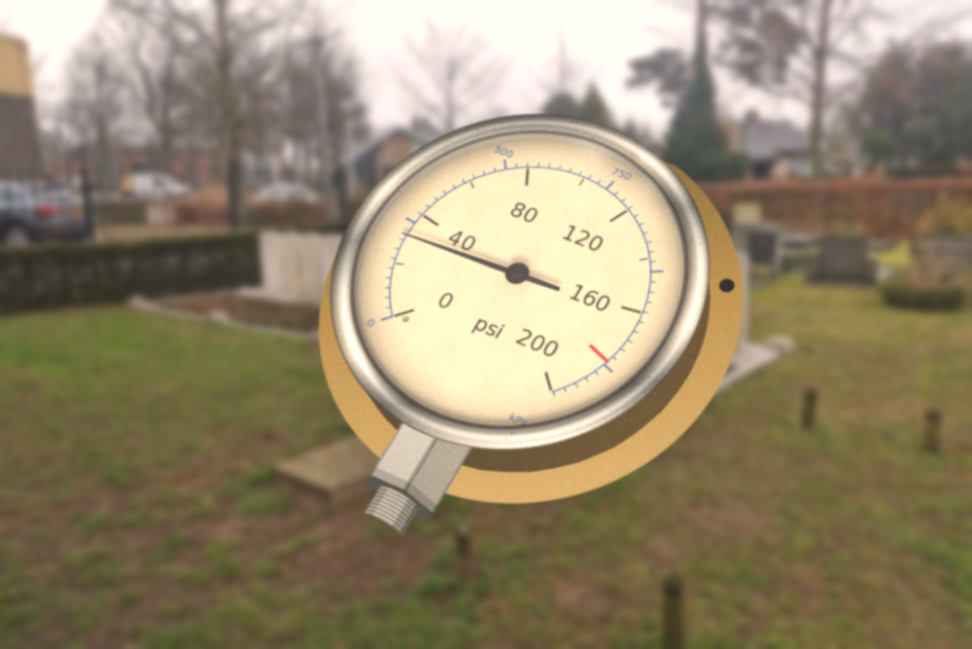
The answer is 30 psi
